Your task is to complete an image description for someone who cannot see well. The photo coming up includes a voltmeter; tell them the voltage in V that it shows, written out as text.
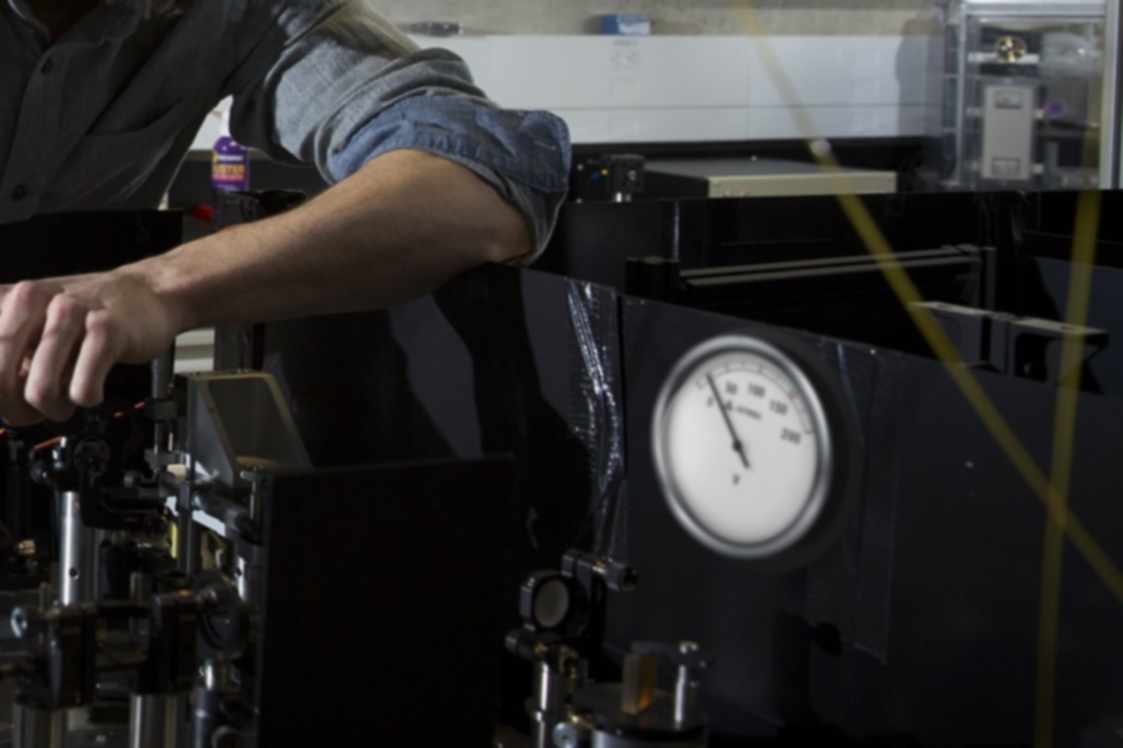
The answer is 25 V
